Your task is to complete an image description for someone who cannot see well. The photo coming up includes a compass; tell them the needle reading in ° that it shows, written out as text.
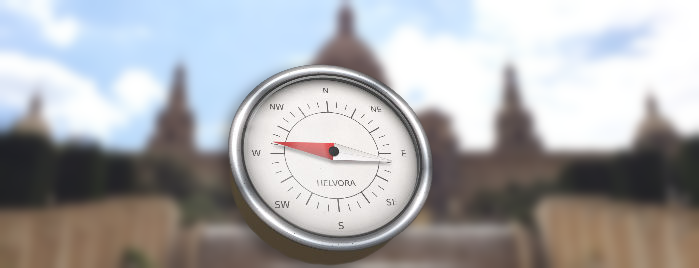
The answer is 280 °
